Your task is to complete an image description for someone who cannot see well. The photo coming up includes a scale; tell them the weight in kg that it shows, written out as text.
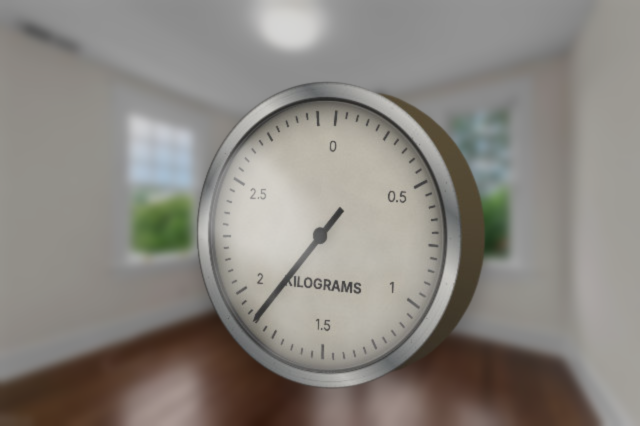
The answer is 1.85 kg
